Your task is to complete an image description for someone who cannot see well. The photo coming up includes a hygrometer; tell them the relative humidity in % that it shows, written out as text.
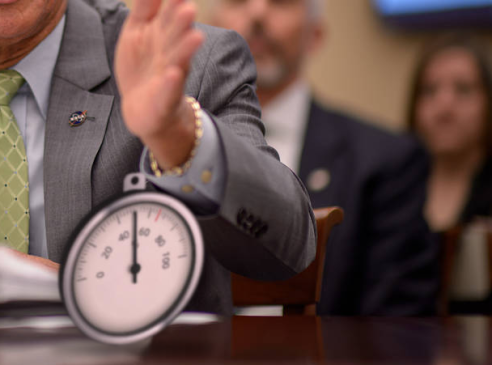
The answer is 50 %
